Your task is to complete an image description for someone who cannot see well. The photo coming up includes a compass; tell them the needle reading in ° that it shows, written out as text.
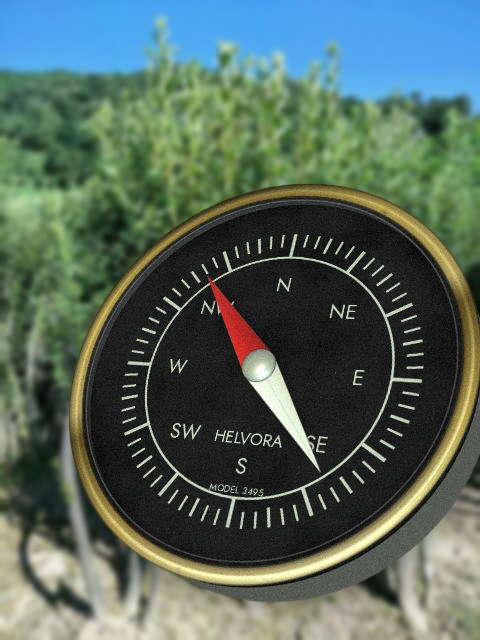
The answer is 320 °
